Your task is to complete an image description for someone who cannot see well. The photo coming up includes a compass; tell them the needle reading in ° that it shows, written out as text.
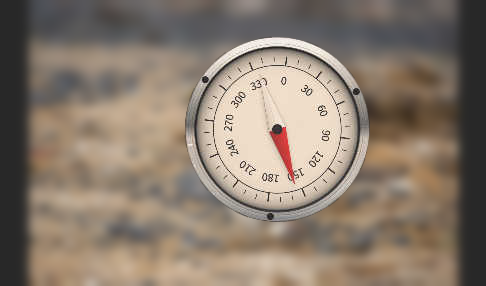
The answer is 155 °
